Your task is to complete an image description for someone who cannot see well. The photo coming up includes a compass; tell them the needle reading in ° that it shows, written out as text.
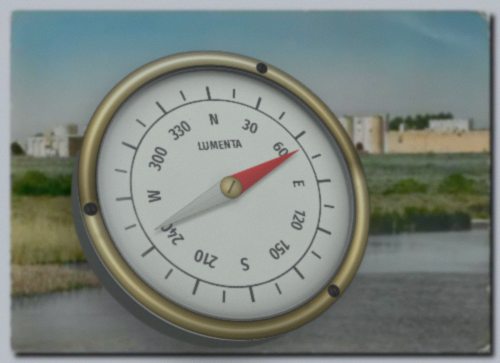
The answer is 67.5 °
